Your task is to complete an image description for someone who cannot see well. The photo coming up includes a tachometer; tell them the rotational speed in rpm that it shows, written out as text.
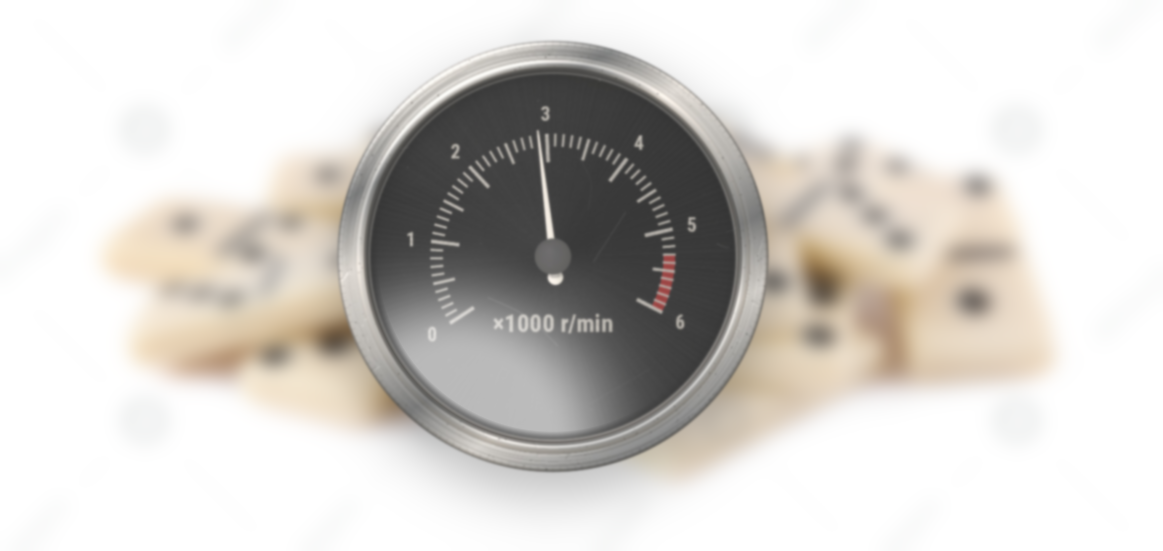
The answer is 2900 rpm
